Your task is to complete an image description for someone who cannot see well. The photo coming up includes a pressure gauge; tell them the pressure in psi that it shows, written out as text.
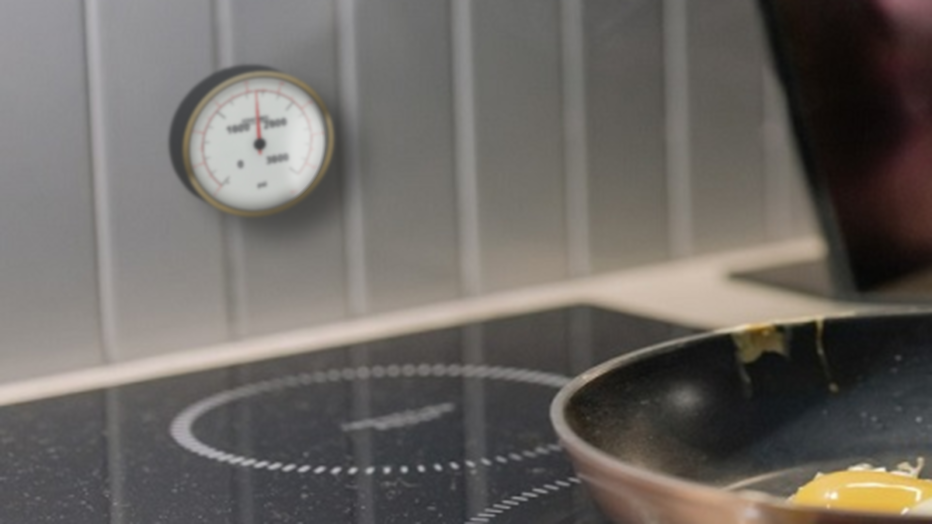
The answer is 1500 psi
